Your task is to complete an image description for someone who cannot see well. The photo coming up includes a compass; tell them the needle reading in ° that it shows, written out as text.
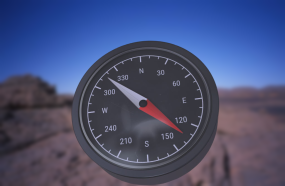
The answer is 135 °
